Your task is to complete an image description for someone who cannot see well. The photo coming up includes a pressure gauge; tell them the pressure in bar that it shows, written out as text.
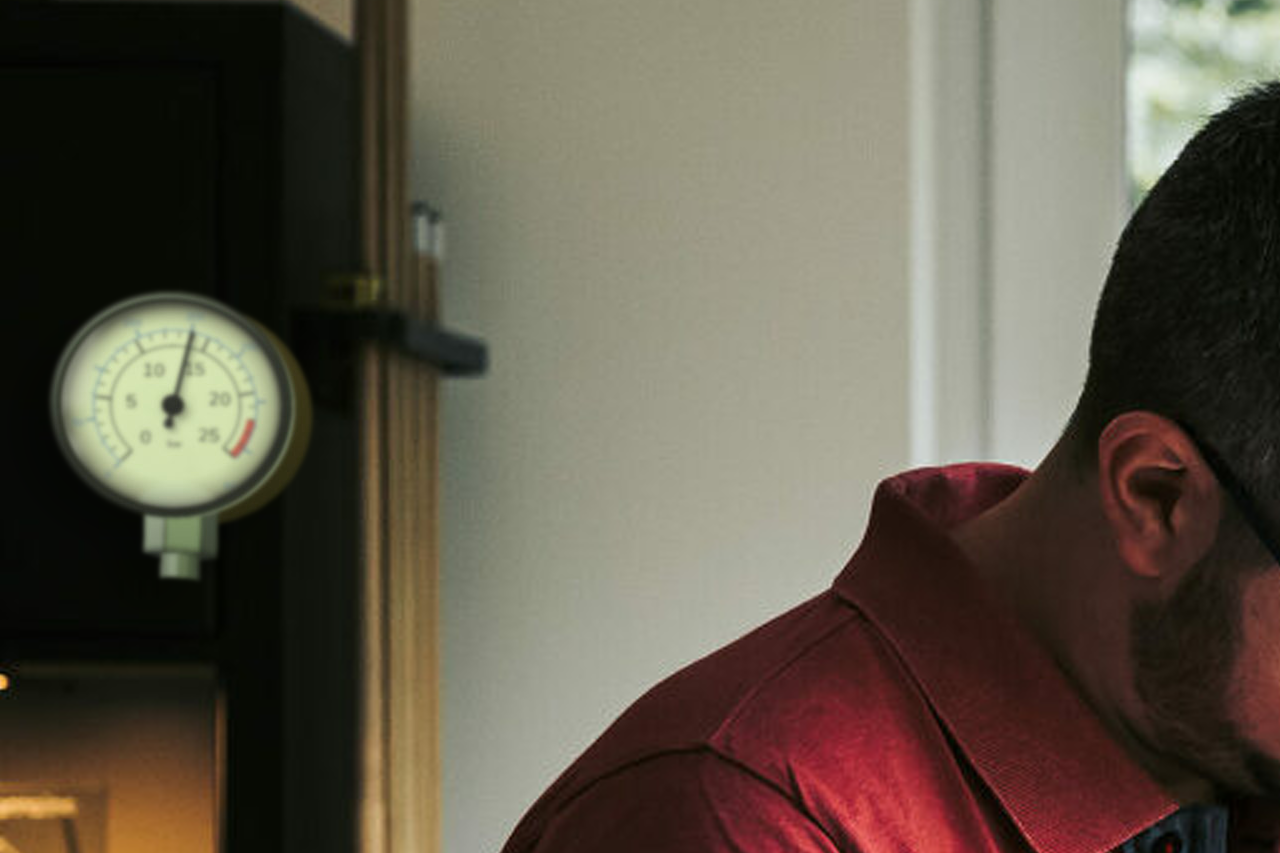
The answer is 14 bar
